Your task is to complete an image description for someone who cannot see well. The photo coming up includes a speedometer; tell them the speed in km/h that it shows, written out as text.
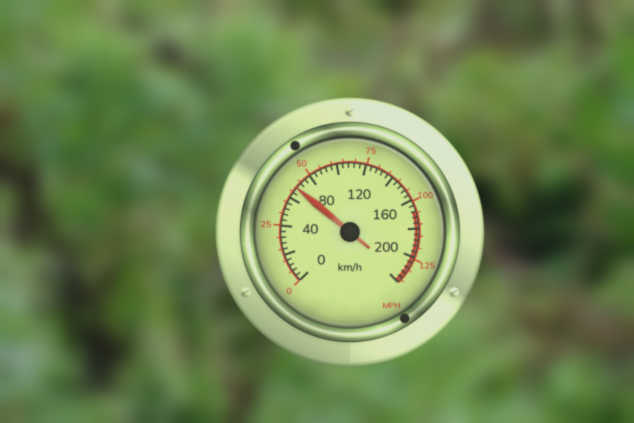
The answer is 68 km/h
